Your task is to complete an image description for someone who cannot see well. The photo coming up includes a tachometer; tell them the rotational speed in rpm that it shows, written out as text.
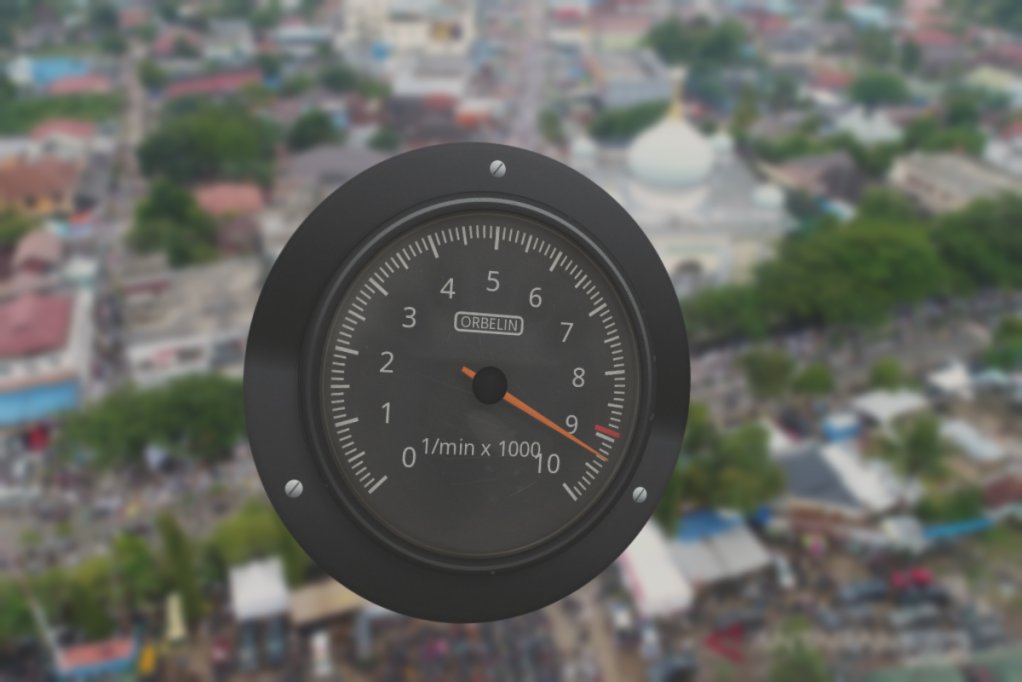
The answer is 9300 rpm
